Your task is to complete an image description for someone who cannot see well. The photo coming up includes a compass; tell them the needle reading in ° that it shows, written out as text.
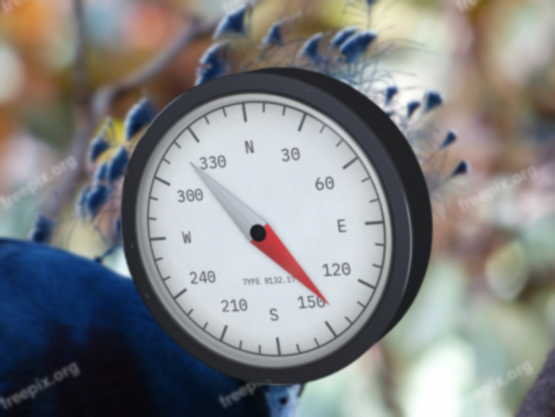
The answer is 140 °
